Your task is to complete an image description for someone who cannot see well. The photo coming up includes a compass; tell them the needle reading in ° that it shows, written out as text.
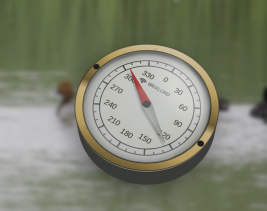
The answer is 305 °
